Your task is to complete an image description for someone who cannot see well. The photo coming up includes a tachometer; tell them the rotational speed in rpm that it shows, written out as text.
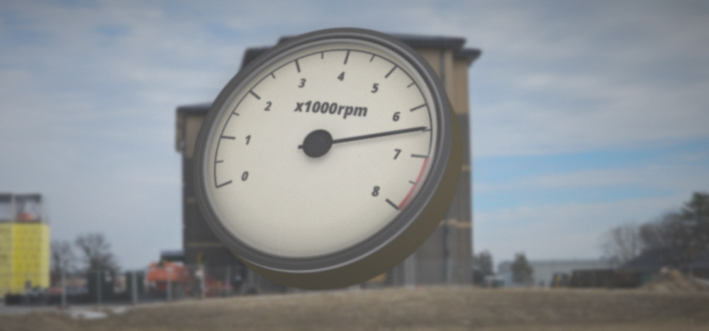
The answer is 6500 rpm
